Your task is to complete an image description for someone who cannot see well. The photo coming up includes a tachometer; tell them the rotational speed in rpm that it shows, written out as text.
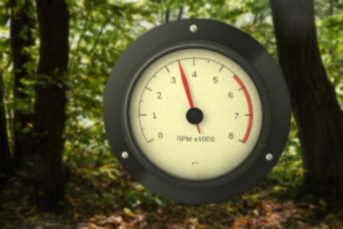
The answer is 3500 rpm
